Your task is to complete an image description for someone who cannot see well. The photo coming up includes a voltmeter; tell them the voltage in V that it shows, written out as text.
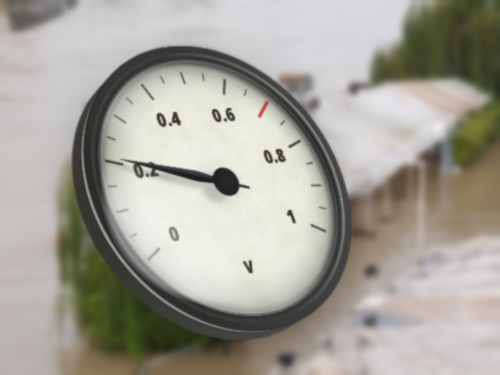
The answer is 0.2 V
